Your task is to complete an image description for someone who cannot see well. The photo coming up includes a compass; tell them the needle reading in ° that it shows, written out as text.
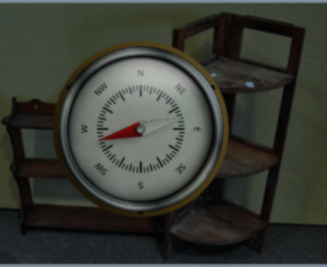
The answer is 255 °
